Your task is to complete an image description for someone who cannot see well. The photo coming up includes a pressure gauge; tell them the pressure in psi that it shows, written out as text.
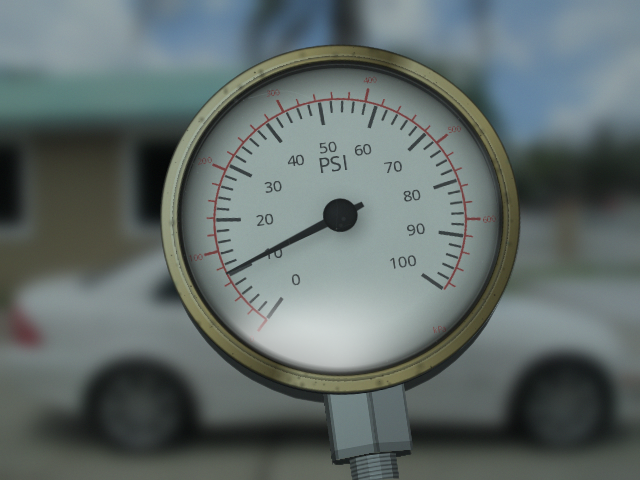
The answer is 10 psi
